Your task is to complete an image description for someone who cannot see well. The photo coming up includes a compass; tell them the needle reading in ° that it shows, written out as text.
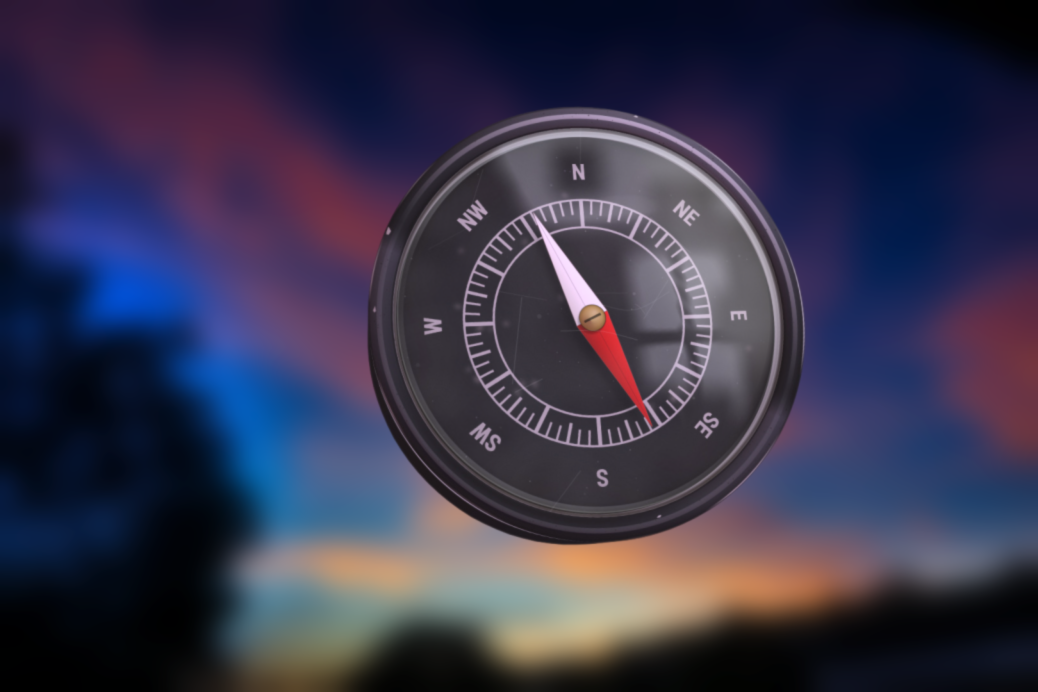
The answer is 155 °
